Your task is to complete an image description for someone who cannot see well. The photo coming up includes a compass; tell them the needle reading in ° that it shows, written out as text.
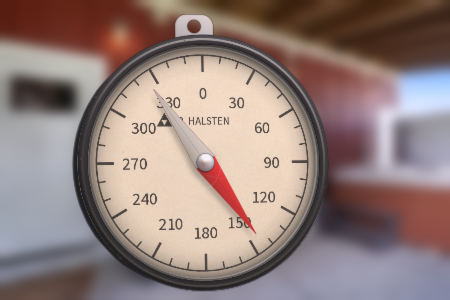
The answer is 145 °
